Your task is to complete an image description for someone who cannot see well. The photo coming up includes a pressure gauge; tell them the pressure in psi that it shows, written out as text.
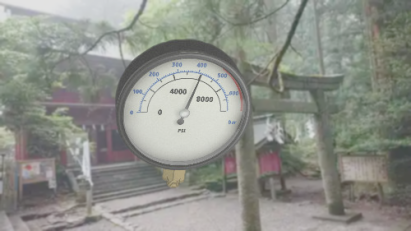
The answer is 6000 psi
